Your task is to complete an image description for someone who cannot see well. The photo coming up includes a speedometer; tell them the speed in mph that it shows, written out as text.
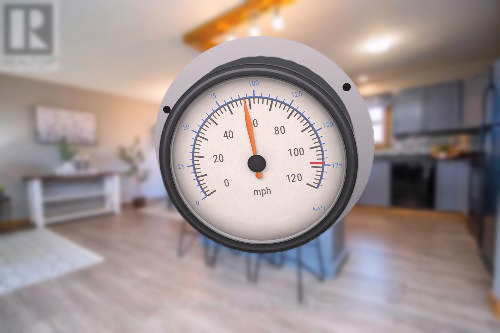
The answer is 58 mph
